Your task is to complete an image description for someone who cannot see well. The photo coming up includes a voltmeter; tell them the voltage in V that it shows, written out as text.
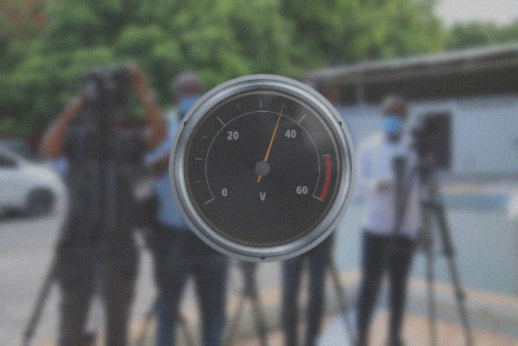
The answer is 35 V
